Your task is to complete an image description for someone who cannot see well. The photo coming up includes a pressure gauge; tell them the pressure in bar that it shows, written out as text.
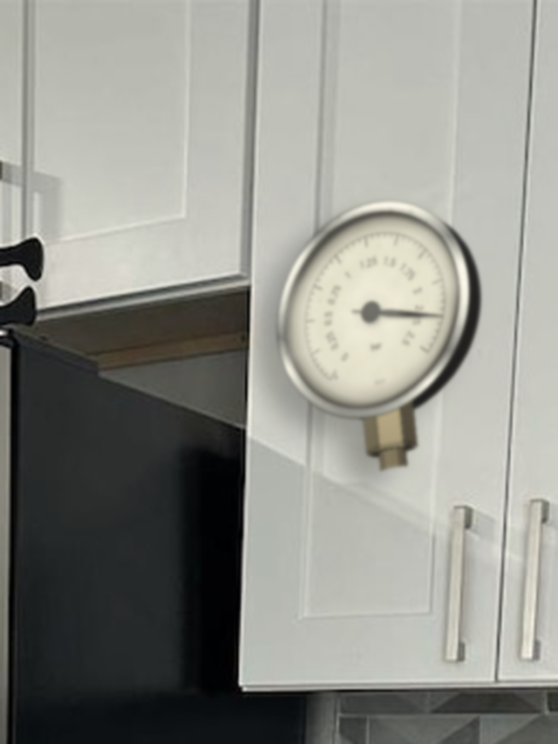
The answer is 2.25 bar
